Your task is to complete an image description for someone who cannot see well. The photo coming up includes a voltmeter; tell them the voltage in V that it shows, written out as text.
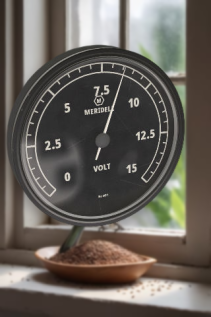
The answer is 8.5 V
